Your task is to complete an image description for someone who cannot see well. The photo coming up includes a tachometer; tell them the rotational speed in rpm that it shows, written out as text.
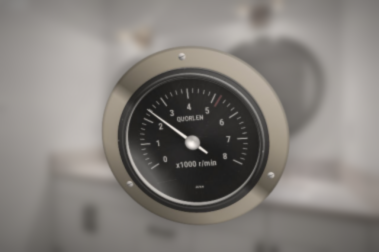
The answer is 2400 rpm
